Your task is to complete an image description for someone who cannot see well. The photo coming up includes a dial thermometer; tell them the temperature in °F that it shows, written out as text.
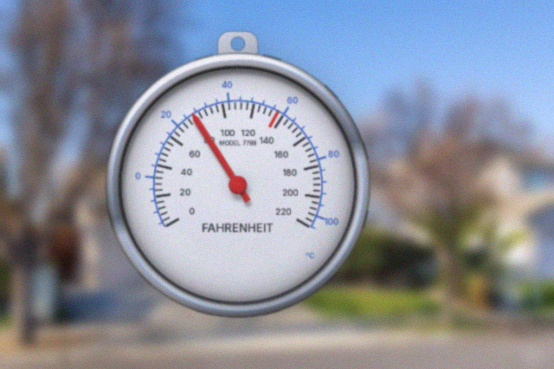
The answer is 80 °F
